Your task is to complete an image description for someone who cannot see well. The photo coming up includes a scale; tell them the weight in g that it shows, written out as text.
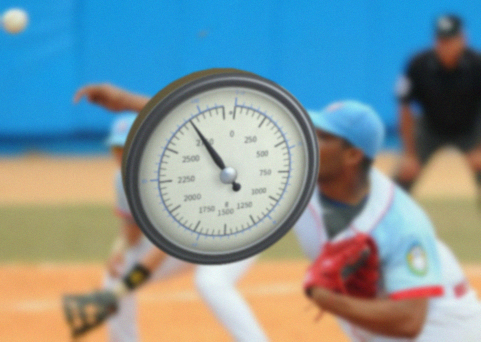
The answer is 2750 g
